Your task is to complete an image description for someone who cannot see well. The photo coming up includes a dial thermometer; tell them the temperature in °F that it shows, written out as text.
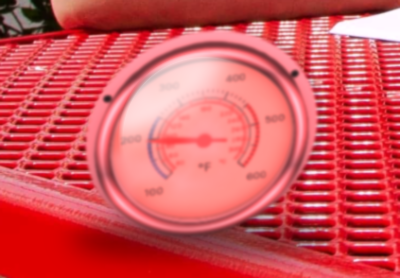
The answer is 200 °F
